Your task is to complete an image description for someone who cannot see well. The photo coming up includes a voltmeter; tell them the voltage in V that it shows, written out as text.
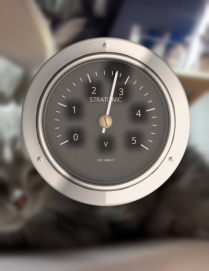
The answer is 2.7 V
